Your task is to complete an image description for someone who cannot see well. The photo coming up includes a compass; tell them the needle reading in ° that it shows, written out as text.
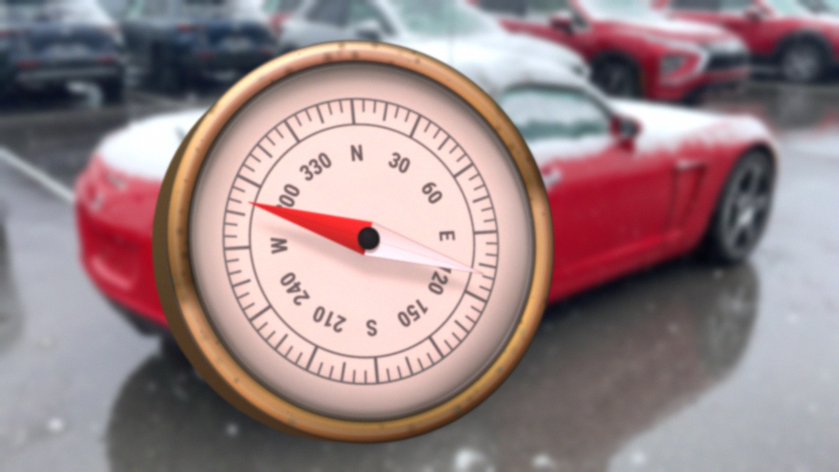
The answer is 290 °
